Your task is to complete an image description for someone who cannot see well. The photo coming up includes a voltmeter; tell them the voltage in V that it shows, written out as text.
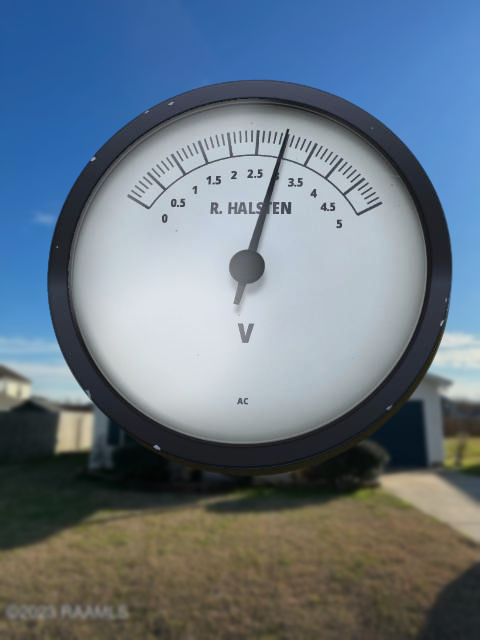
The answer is 3 V
